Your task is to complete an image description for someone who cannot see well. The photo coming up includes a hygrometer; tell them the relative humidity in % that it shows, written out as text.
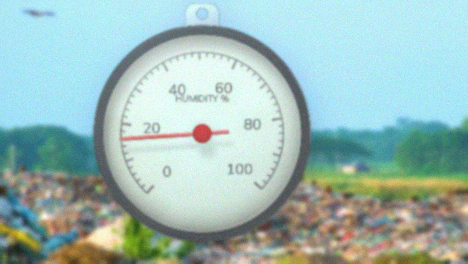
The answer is 16 %
